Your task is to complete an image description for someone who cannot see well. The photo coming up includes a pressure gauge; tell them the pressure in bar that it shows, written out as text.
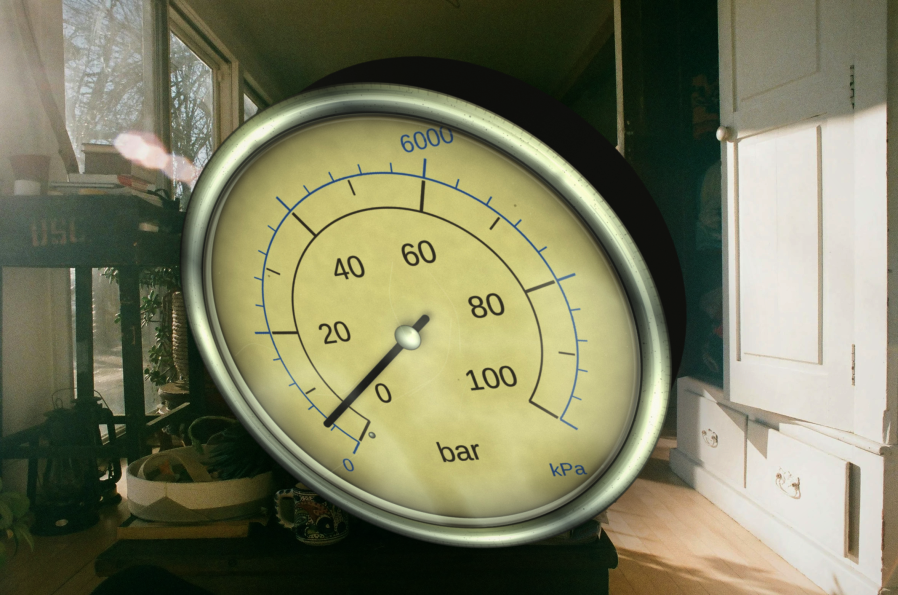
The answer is 5 bar
